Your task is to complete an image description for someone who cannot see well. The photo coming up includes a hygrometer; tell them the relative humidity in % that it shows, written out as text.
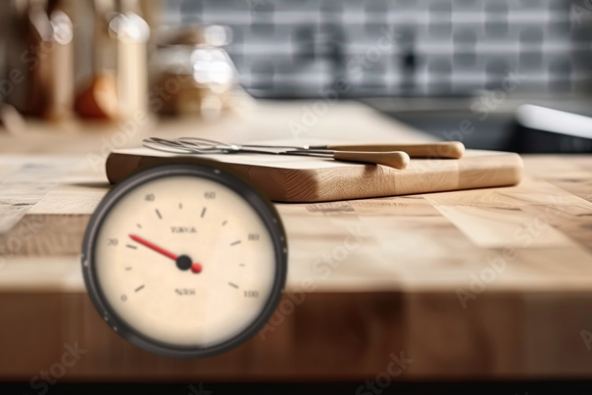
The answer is 25 %
